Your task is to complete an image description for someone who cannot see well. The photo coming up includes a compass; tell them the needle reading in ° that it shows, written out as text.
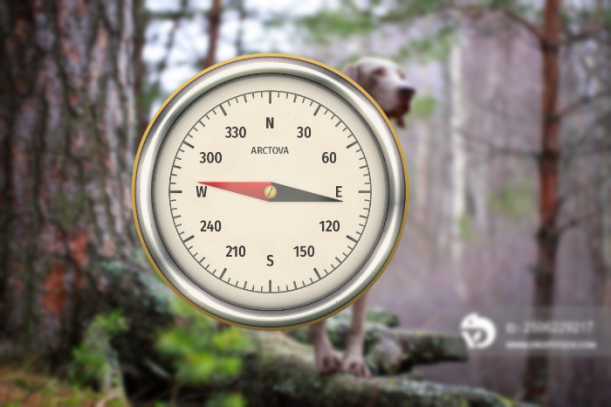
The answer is 277.5 °
